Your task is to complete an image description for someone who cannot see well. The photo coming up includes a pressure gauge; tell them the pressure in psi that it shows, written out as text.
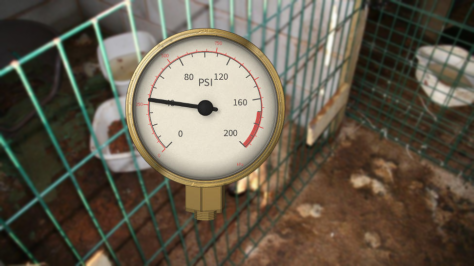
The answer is 40 psi
